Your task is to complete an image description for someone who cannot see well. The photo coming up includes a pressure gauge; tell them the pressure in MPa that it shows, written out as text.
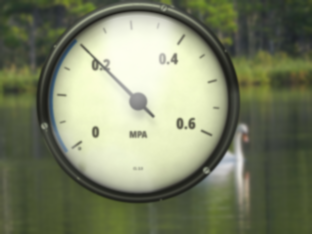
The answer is 0.2 MPa
